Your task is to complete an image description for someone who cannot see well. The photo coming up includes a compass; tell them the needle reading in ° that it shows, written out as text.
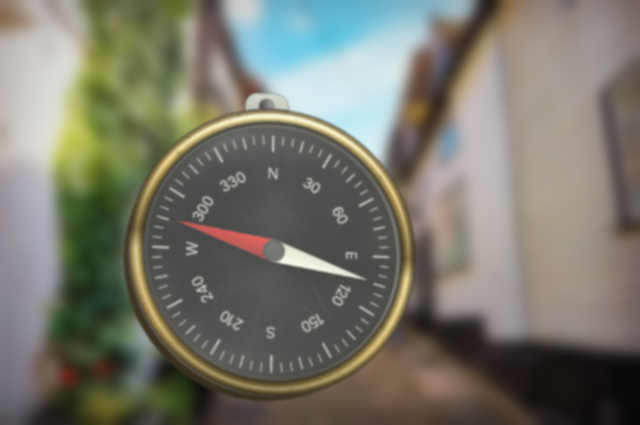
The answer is 285 °
